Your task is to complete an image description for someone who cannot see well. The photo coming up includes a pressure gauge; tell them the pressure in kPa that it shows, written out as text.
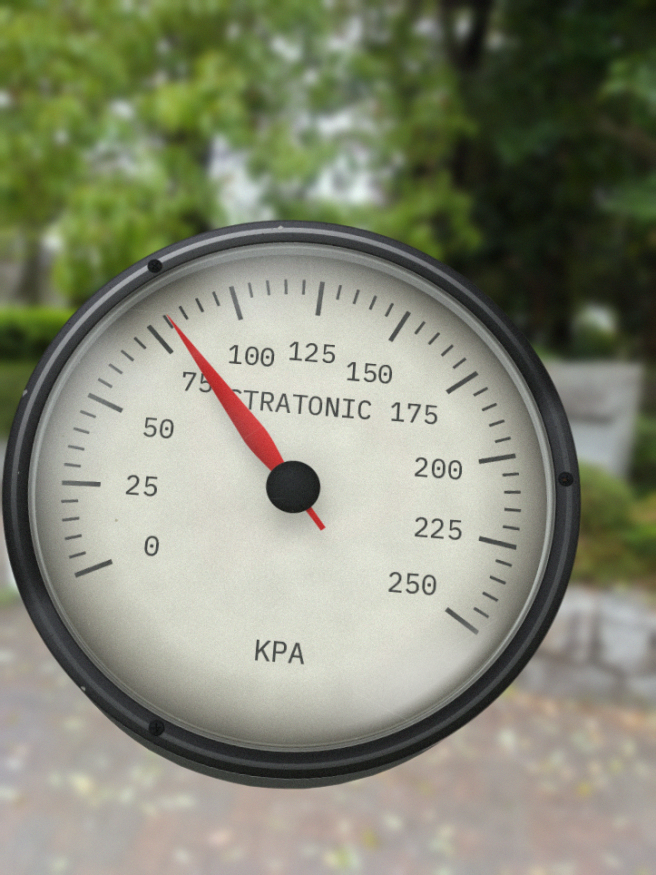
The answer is 80 kPa
